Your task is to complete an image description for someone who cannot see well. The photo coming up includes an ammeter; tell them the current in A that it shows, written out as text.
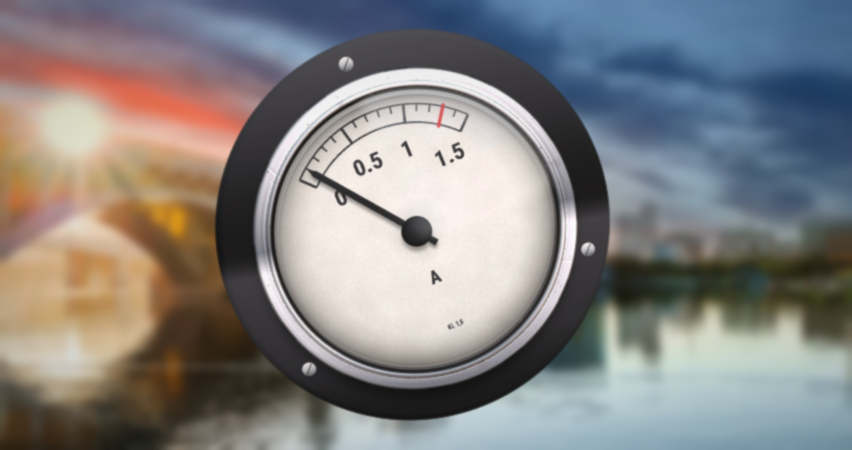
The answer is 0.1 A
